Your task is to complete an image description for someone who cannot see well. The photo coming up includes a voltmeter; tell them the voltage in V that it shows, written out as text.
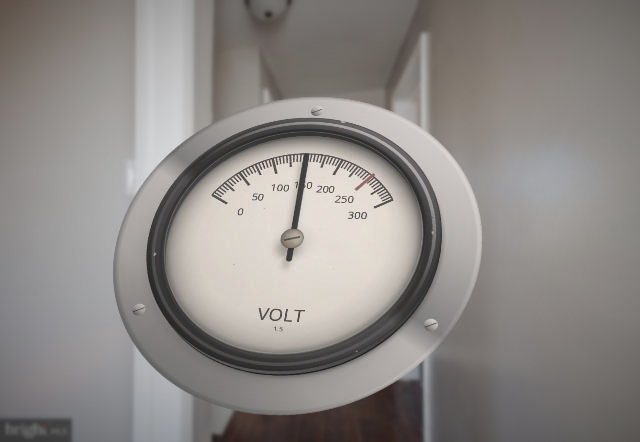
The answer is 150 V
